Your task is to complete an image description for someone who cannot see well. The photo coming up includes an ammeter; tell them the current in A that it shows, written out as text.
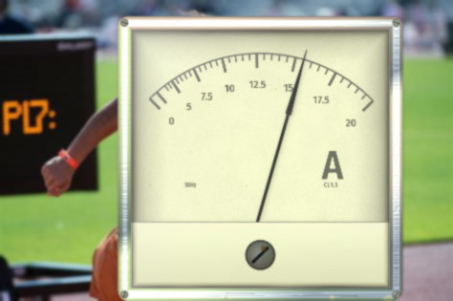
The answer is 15.5 A
